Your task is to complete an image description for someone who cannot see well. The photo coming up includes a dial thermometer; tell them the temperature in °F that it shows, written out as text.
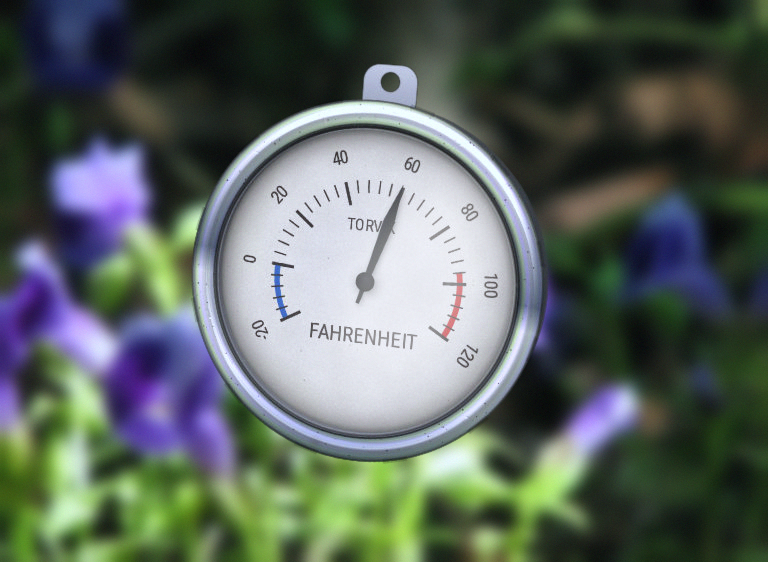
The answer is 60 °F
